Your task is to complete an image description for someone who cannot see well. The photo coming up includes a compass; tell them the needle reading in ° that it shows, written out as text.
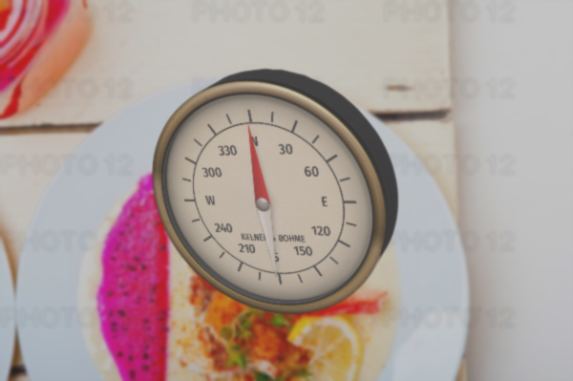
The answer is 0 °
